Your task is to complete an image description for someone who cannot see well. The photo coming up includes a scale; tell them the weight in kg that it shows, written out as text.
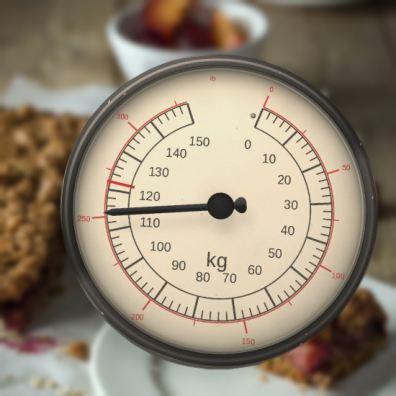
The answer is 114 kg
